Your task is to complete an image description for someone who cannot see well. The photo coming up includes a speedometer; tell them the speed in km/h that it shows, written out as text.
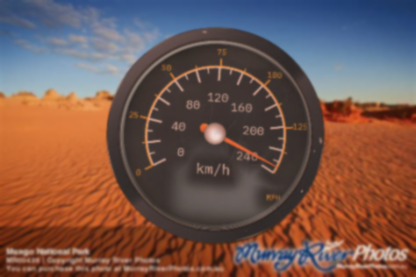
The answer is 235 km/h
